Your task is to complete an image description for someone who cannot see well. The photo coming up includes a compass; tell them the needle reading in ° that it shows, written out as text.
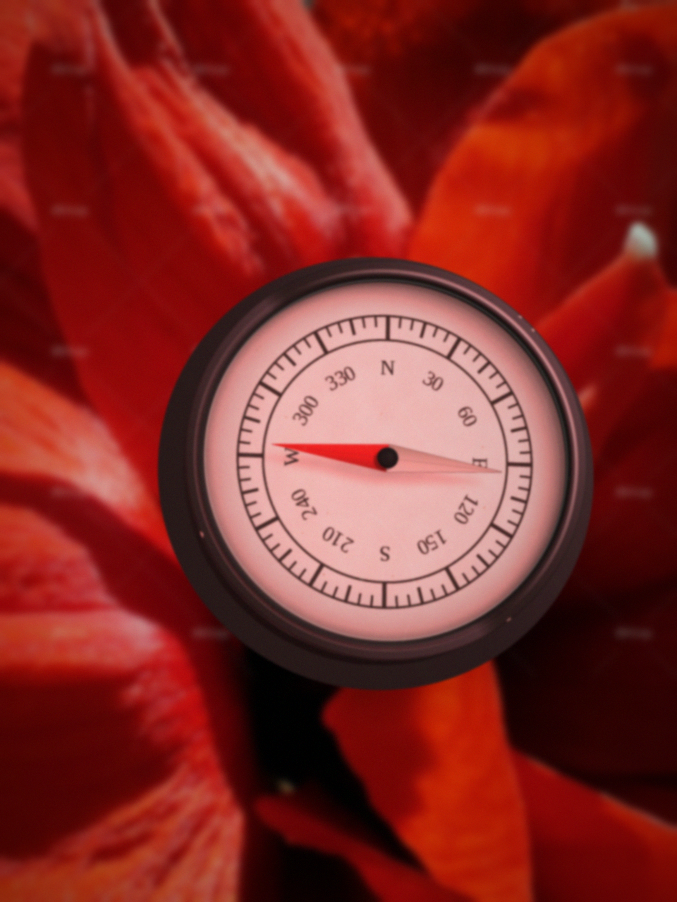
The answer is 275 °
